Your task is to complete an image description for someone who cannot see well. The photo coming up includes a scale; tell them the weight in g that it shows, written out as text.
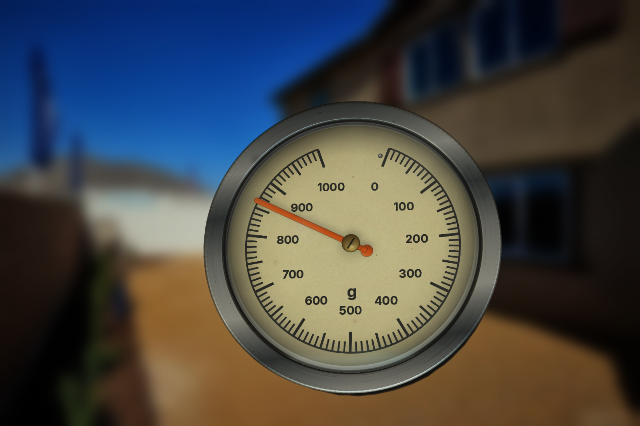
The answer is 860 g
